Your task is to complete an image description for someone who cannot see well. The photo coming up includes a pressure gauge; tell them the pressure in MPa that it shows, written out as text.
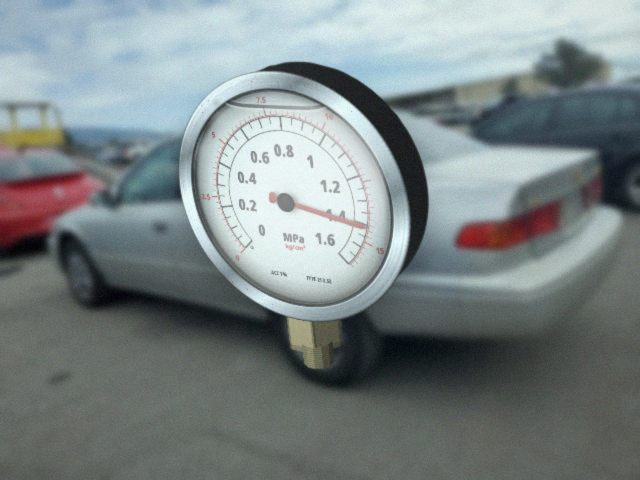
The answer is 1.4 MPa
